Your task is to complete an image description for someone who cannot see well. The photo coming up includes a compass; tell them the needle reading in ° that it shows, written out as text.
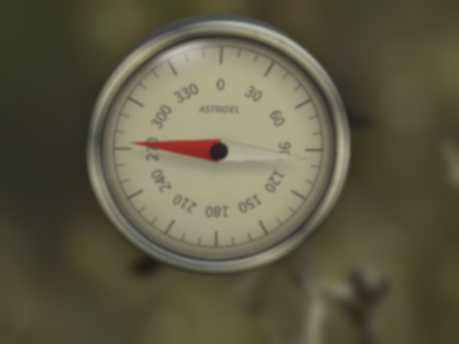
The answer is 275 °
